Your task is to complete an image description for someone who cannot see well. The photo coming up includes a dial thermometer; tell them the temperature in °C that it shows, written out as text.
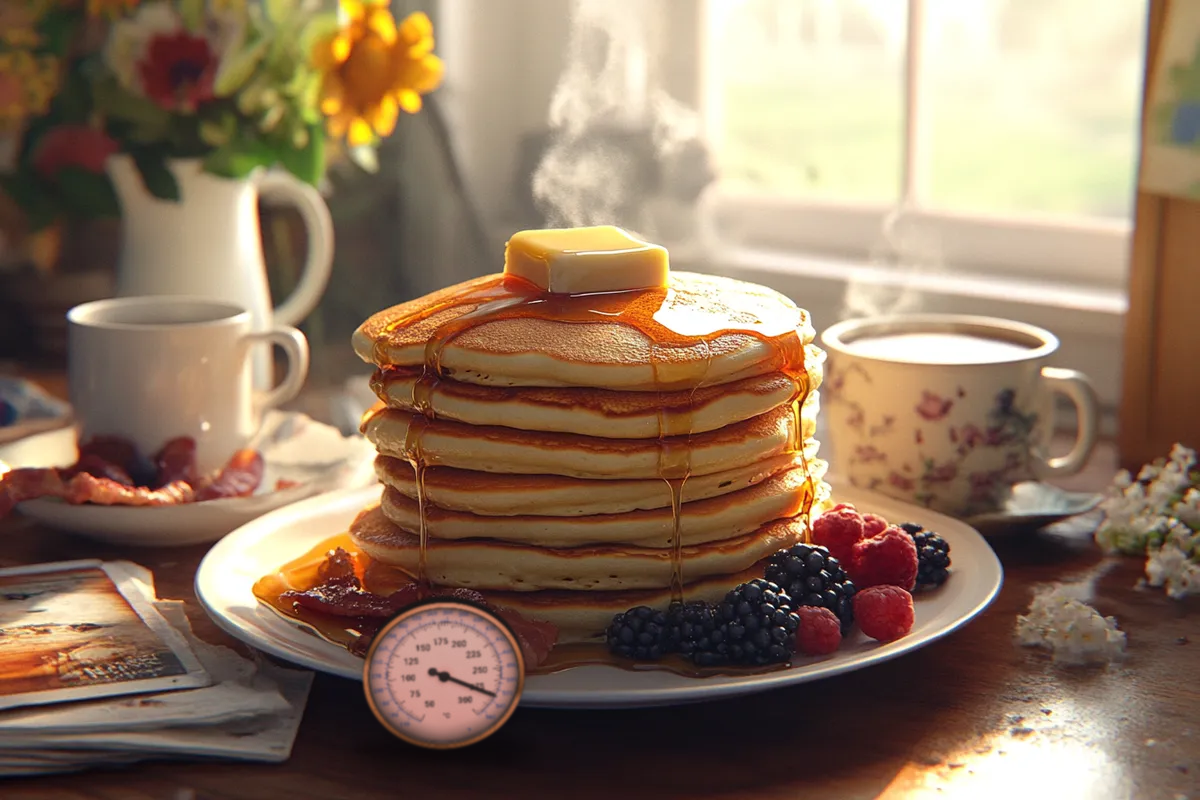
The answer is 275 °C
